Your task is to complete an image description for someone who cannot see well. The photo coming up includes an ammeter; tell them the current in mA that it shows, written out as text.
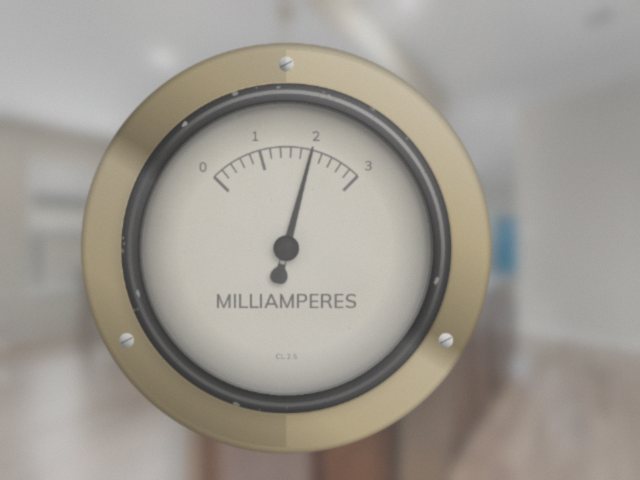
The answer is 2 mA
